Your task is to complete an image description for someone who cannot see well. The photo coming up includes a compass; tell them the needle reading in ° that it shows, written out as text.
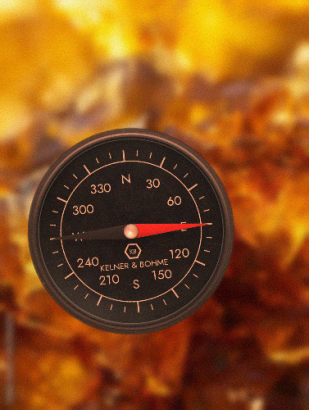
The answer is 90 °
